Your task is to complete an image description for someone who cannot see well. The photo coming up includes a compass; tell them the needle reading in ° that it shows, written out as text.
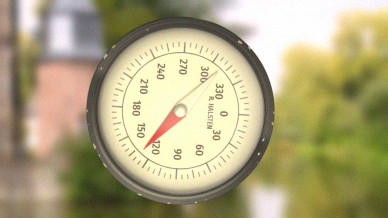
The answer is 130 °
